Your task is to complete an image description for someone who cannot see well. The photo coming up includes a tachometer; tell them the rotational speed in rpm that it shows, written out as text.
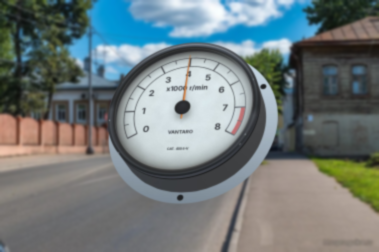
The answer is 4000 rpm
